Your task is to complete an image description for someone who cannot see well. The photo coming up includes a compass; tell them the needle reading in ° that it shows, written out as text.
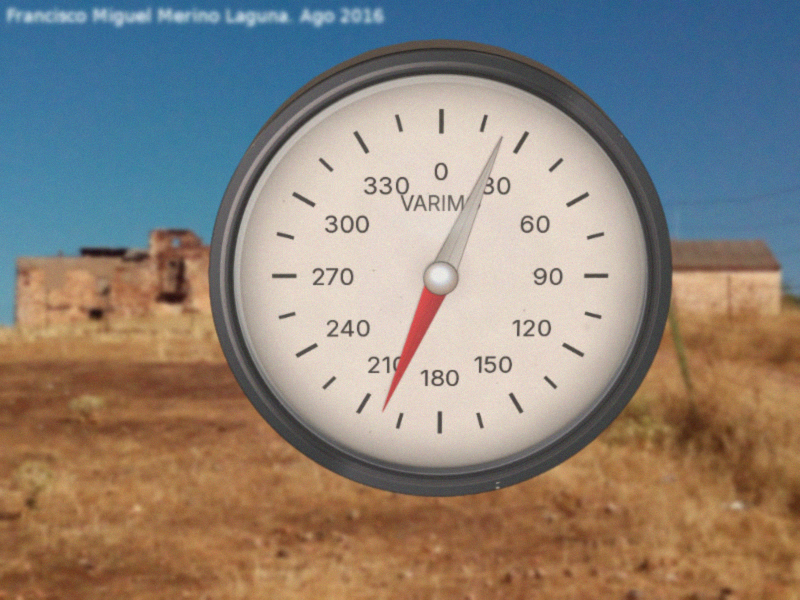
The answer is 202.5 °
